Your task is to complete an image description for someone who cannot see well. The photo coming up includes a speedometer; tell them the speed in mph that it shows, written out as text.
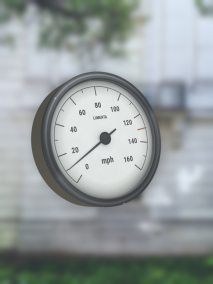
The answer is 10 mph
